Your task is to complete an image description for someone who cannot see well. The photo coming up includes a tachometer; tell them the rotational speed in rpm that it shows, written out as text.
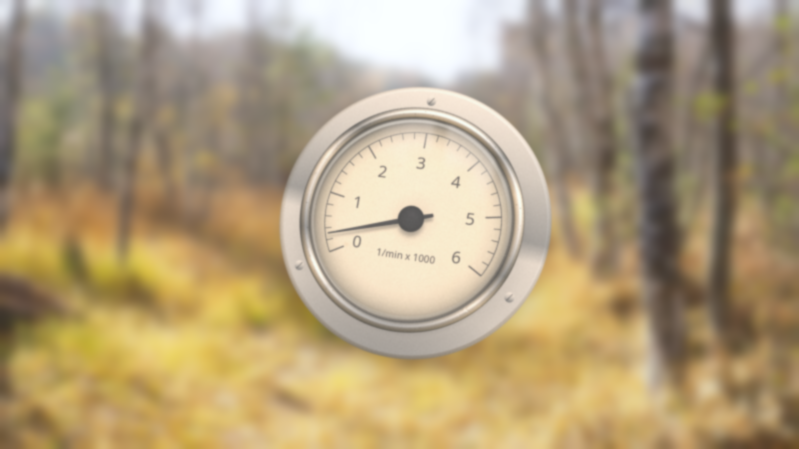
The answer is 300 rpm
